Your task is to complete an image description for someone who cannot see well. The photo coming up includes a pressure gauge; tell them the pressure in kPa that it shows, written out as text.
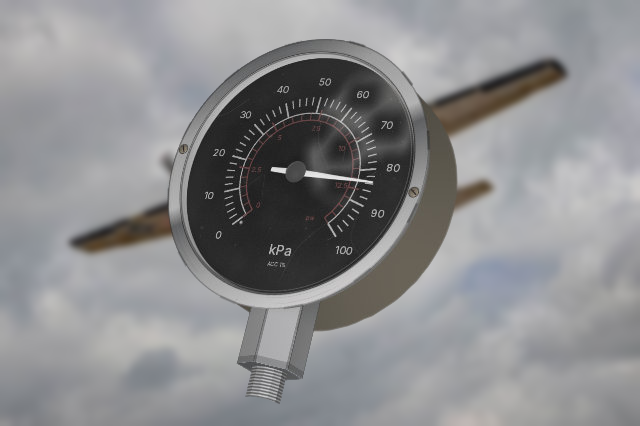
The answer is 84 kPa
